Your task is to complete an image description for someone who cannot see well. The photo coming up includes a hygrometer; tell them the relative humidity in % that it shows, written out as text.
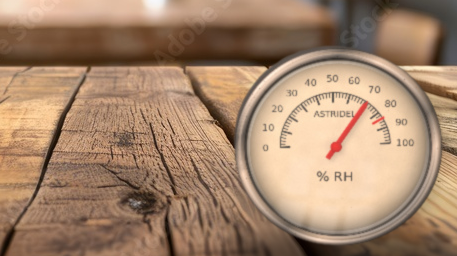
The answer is 70 %
